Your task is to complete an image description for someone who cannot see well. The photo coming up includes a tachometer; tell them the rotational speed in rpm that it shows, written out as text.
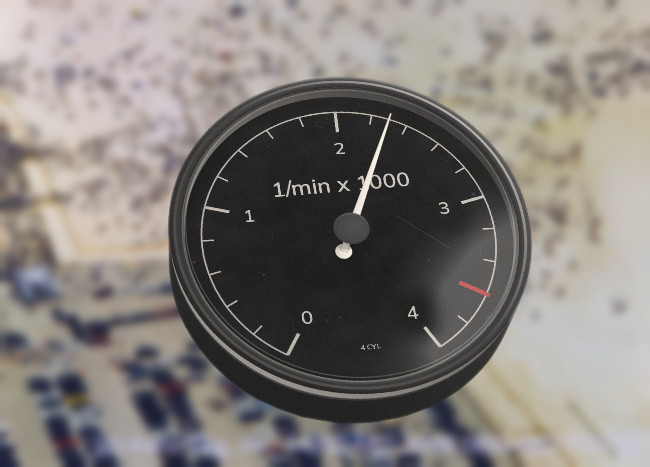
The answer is 2300 rpm
